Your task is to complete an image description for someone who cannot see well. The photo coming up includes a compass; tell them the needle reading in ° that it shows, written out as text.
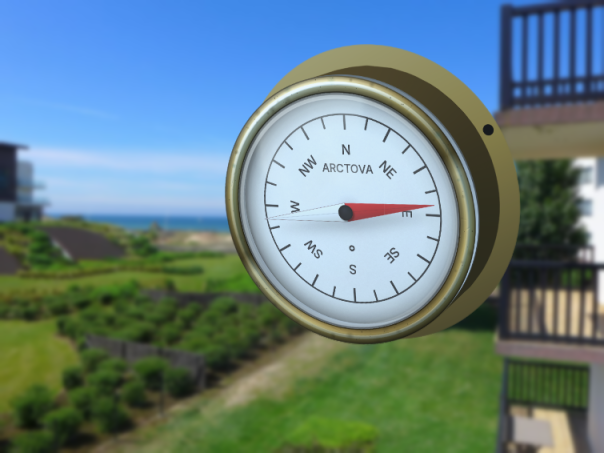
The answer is 82.5 °
